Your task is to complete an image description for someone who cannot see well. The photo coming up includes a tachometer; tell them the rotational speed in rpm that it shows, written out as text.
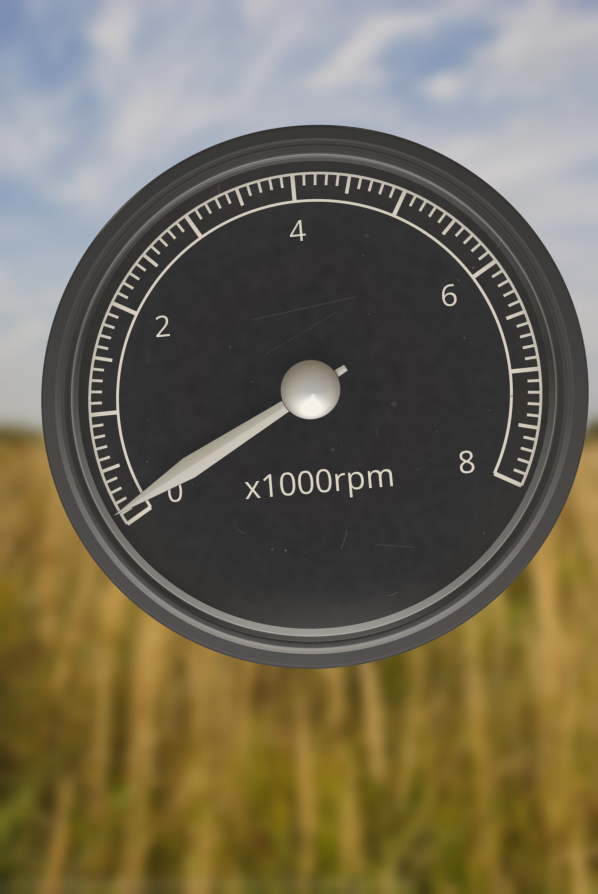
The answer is 100 rpm
